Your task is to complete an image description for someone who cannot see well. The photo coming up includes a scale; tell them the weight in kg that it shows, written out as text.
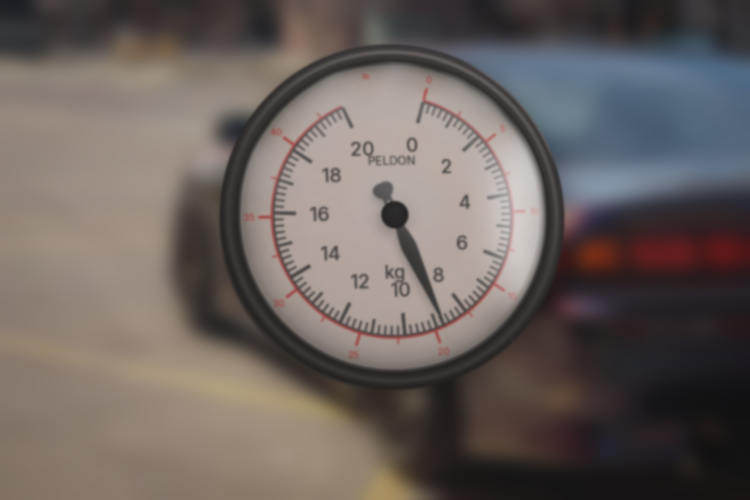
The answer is 8.8 kg
